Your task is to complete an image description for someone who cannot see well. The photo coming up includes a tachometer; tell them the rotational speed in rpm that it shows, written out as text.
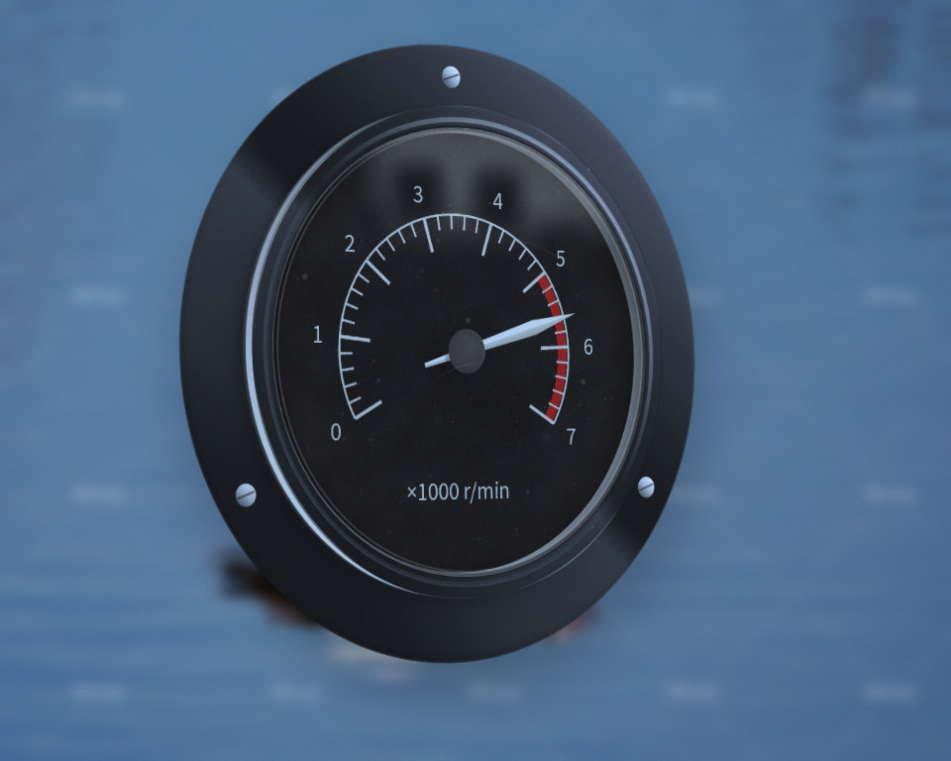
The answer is 5600 rpm
